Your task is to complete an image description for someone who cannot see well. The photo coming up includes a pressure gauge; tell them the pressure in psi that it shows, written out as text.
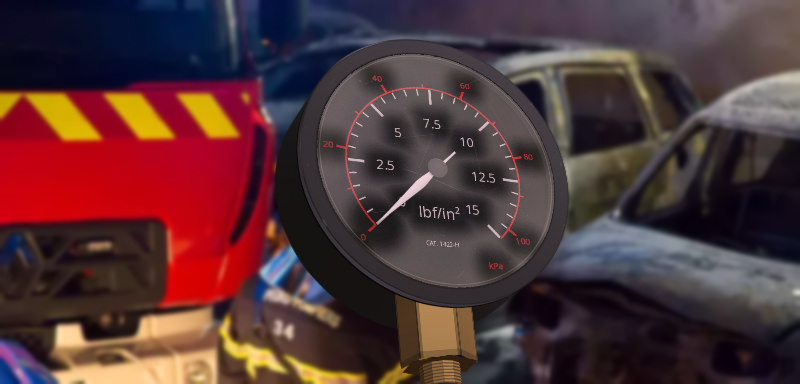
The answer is 0 psi
